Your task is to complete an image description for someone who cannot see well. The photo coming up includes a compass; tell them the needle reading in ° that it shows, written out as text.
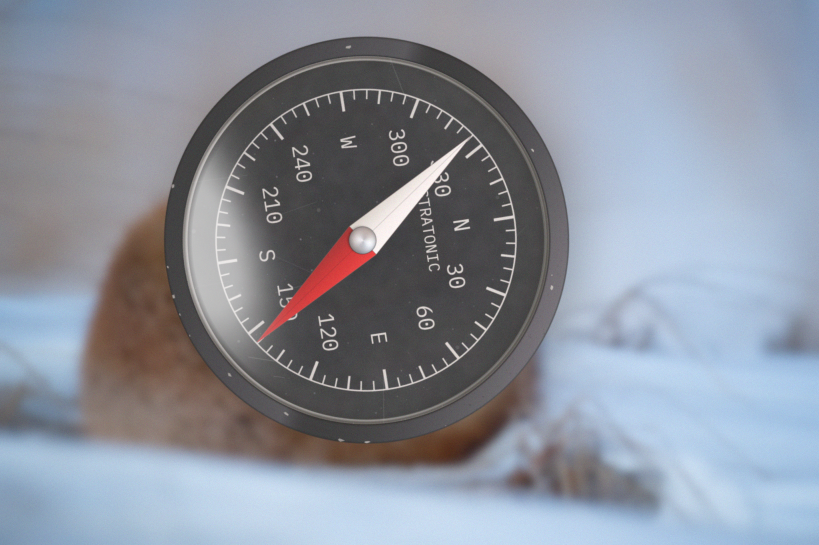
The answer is 145 °
